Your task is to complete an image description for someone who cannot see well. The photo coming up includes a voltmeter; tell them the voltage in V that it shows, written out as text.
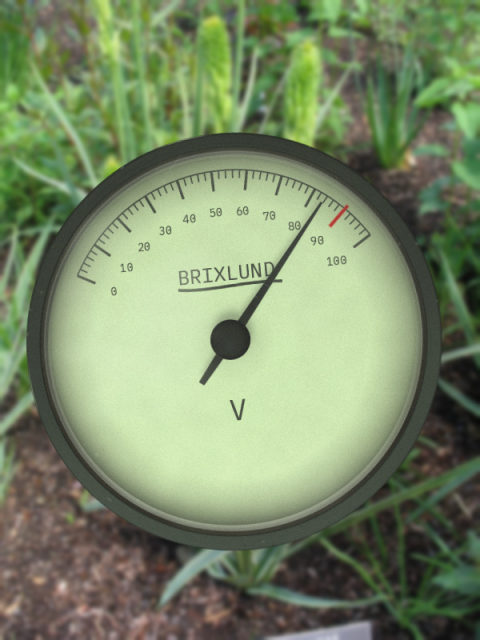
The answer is 84 V
